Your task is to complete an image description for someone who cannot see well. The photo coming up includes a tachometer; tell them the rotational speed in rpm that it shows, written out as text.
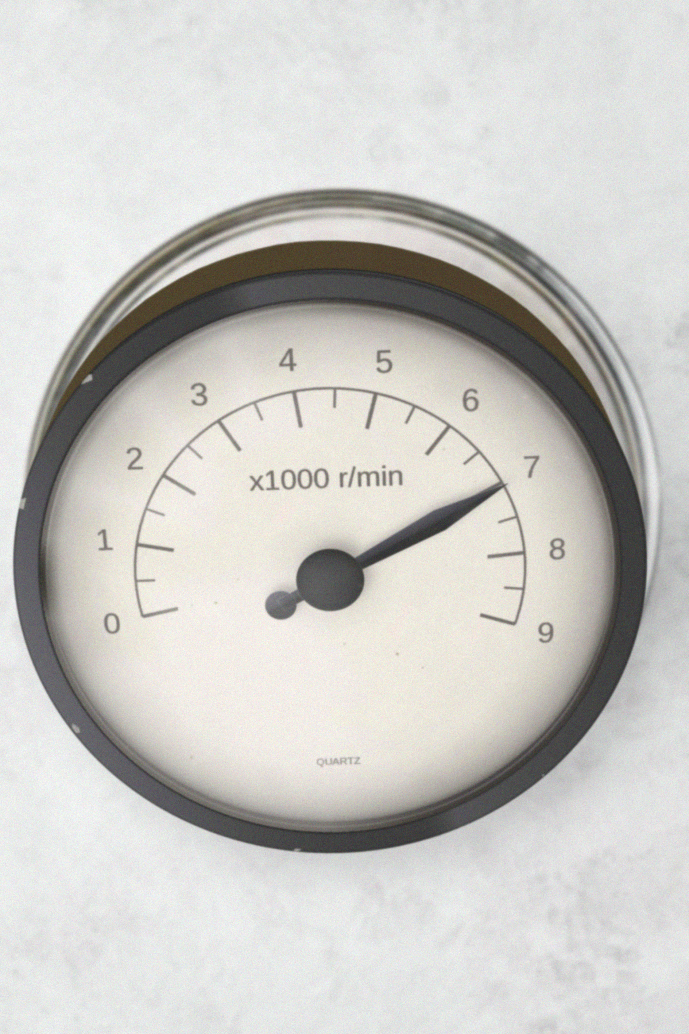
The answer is 7000 rpm
